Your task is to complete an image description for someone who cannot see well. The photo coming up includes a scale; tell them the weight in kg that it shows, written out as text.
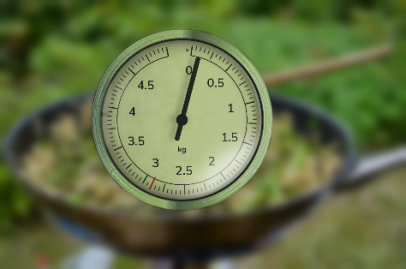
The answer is 0.1 kg
